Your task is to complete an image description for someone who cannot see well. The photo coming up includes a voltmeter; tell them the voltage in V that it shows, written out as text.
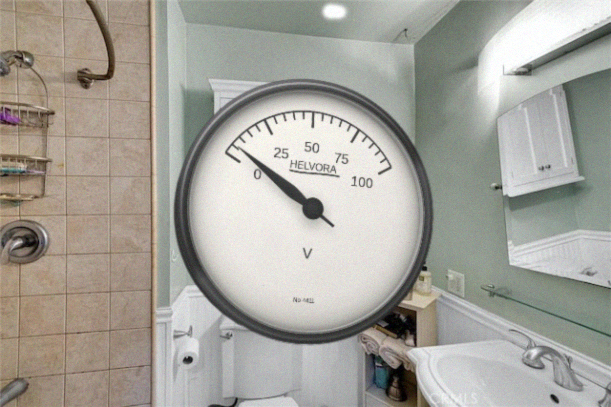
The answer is 5 V
